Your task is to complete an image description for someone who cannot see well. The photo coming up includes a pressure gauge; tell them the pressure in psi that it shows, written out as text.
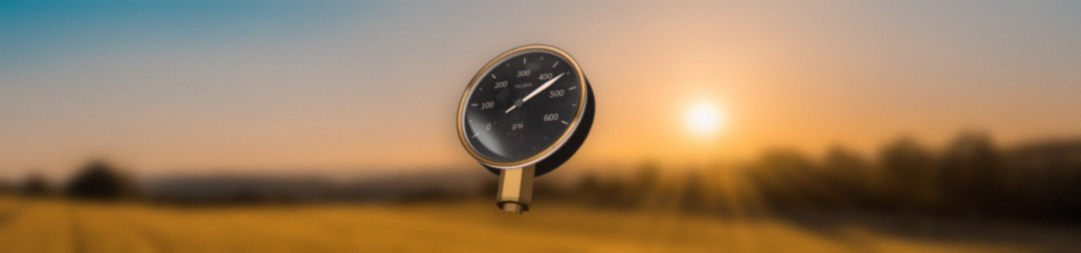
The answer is 450 psi
